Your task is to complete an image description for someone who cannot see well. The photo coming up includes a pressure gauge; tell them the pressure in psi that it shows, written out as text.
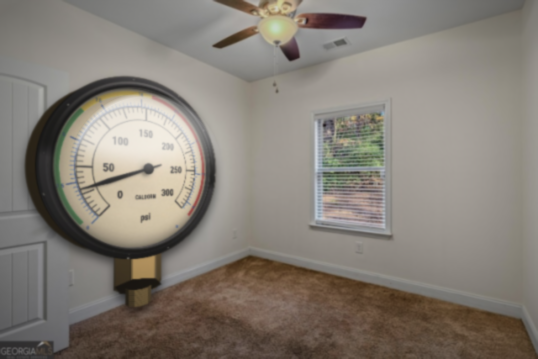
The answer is 30 psi
